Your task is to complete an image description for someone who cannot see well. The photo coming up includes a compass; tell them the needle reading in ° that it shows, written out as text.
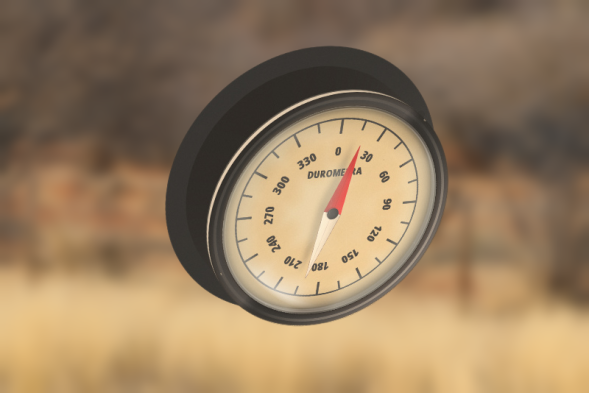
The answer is 15 °
